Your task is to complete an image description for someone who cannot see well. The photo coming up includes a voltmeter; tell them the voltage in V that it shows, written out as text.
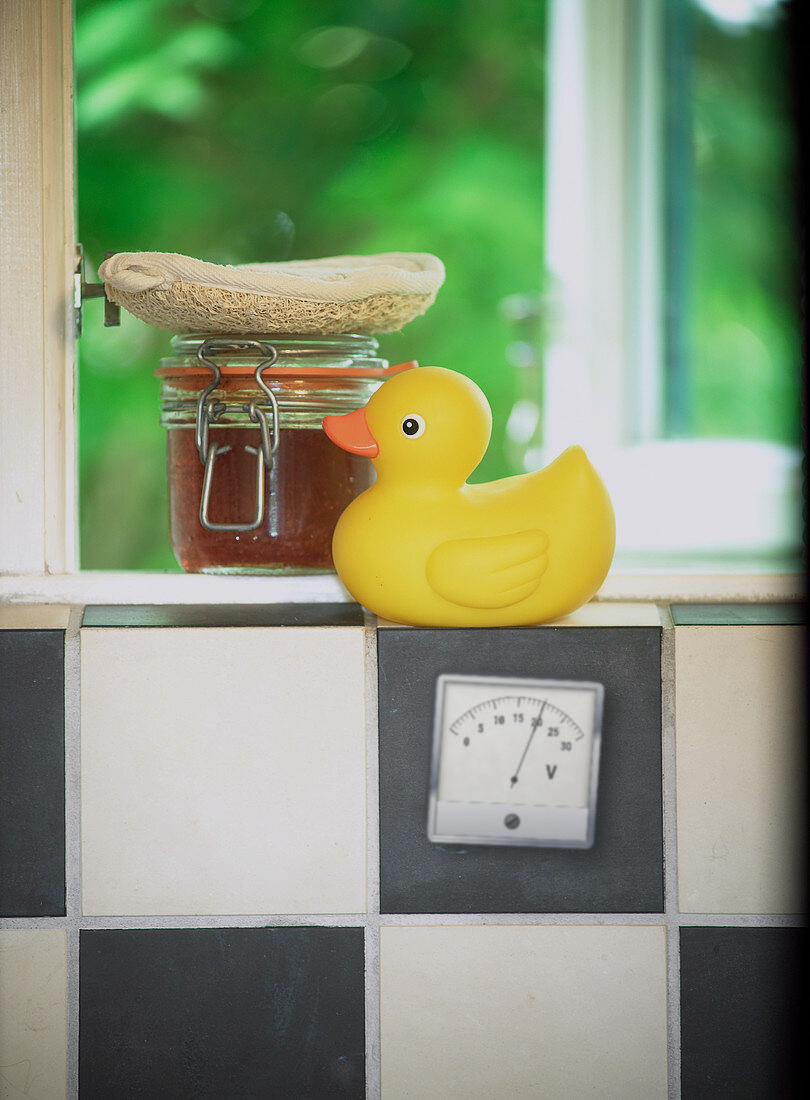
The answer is 20 V
